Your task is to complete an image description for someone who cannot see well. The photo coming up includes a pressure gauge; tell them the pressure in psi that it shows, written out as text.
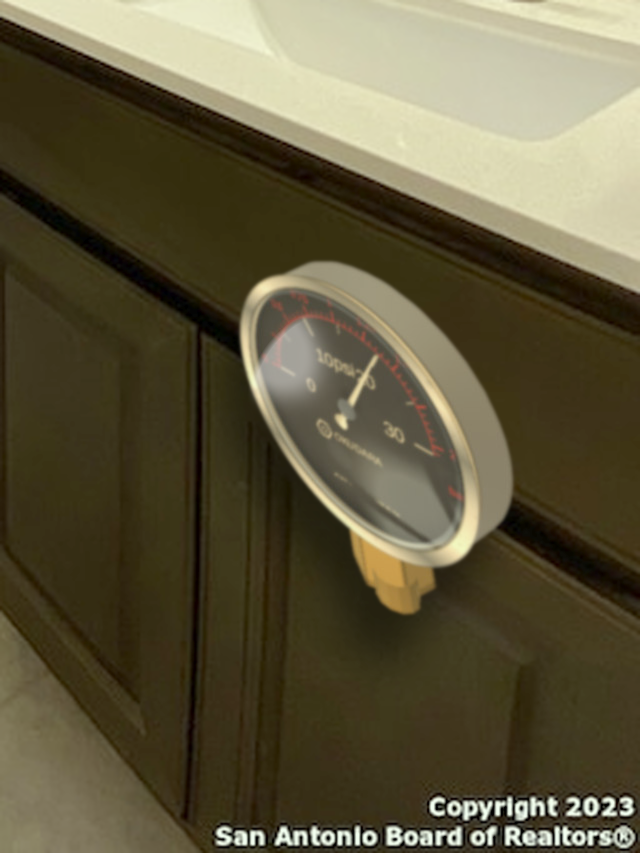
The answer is 20 psi
